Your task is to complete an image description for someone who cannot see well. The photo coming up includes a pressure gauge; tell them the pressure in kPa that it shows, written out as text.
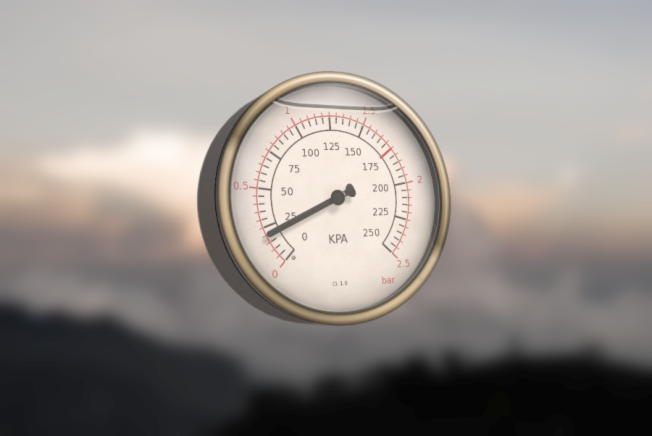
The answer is 20 kPa
